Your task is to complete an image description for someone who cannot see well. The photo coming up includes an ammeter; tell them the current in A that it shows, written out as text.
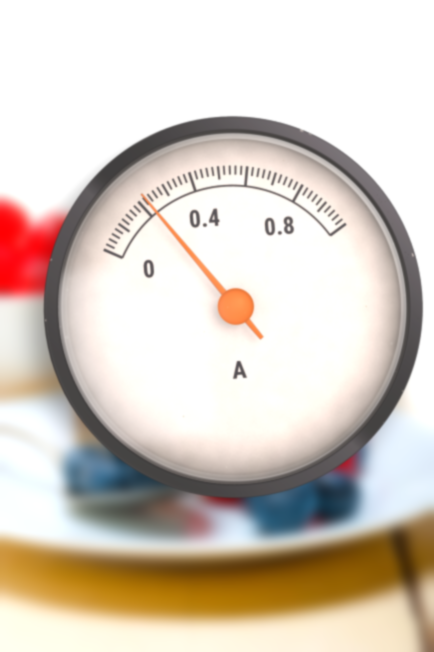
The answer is 0.22 A
